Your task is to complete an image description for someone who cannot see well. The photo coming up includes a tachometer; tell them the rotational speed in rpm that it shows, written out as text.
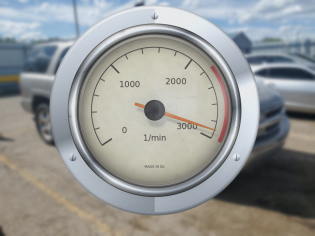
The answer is 2900 rpm
